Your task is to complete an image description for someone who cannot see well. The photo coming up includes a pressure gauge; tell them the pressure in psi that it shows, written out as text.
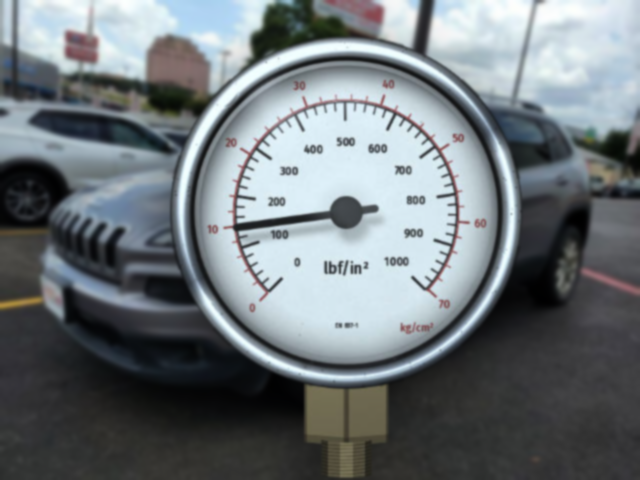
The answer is 140 psi
